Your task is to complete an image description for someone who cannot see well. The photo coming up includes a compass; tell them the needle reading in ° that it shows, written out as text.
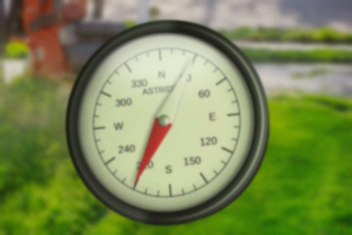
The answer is 210 °
